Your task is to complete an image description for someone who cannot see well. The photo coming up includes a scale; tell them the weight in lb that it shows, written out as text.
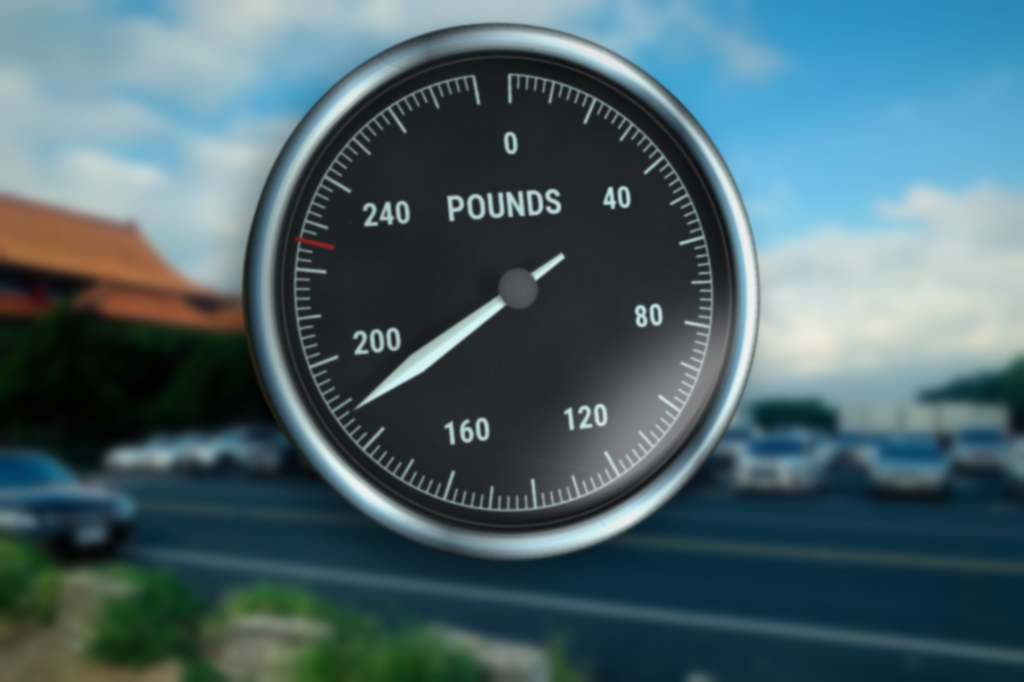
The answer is 188 lb
